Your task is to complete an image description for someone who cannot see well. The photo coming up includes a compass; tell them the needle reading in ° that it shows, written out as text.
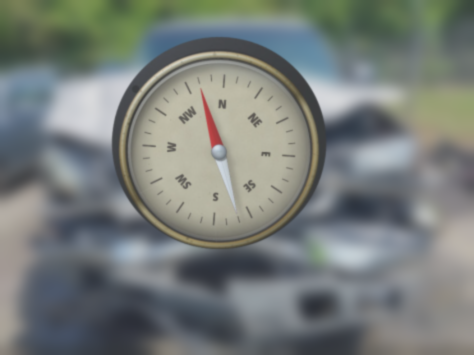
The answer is 340 °
